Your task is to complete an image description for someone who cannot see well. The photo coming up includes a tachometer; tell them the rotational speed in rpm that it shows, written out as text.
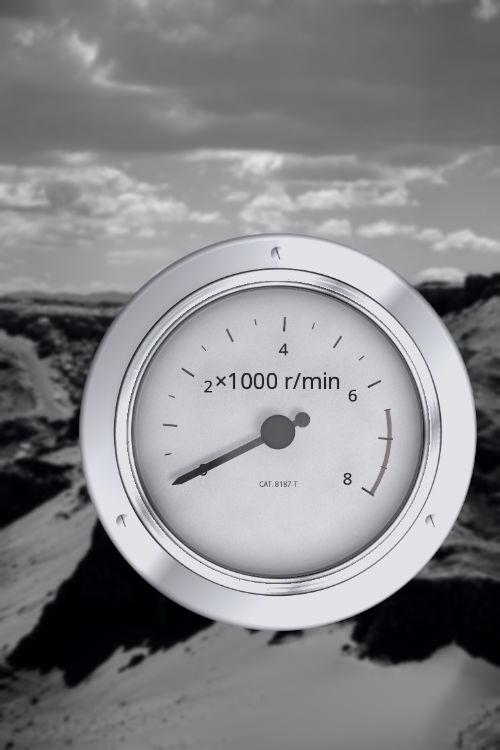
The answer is 0 rpm
